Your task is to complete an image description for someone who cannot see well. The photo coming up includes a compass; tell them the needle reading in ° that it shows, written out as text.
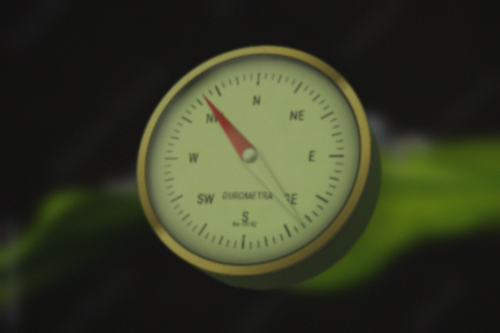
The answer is 320 °
